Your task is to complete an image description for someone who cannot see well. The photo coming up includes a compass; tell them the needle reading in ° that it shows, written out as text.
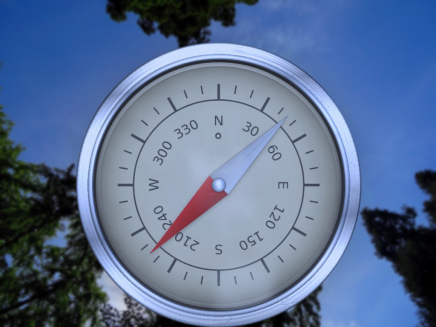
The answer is 225 °
